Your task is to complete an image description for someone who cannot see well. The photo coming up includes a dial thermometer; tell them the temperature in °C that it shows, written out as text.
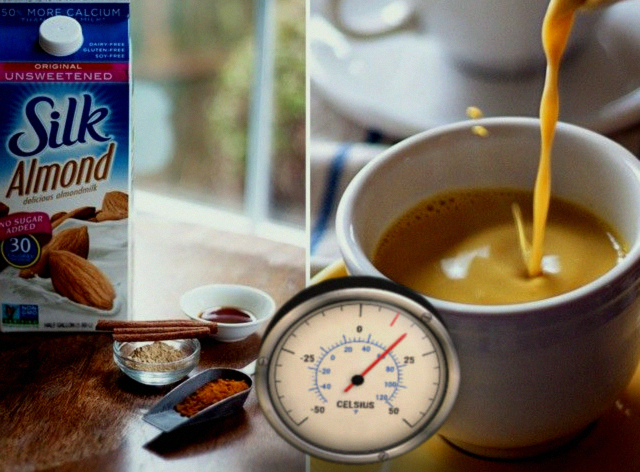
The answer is 15 °C
